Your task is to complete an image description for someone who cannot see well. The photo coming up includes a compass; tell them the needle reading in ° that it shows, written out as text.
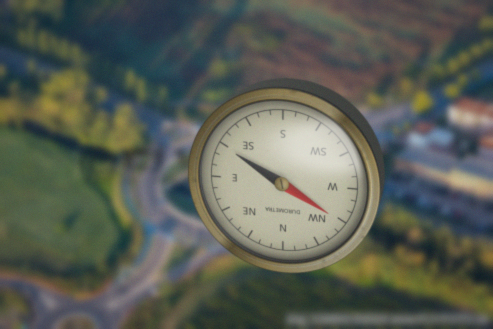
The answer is 300 °
